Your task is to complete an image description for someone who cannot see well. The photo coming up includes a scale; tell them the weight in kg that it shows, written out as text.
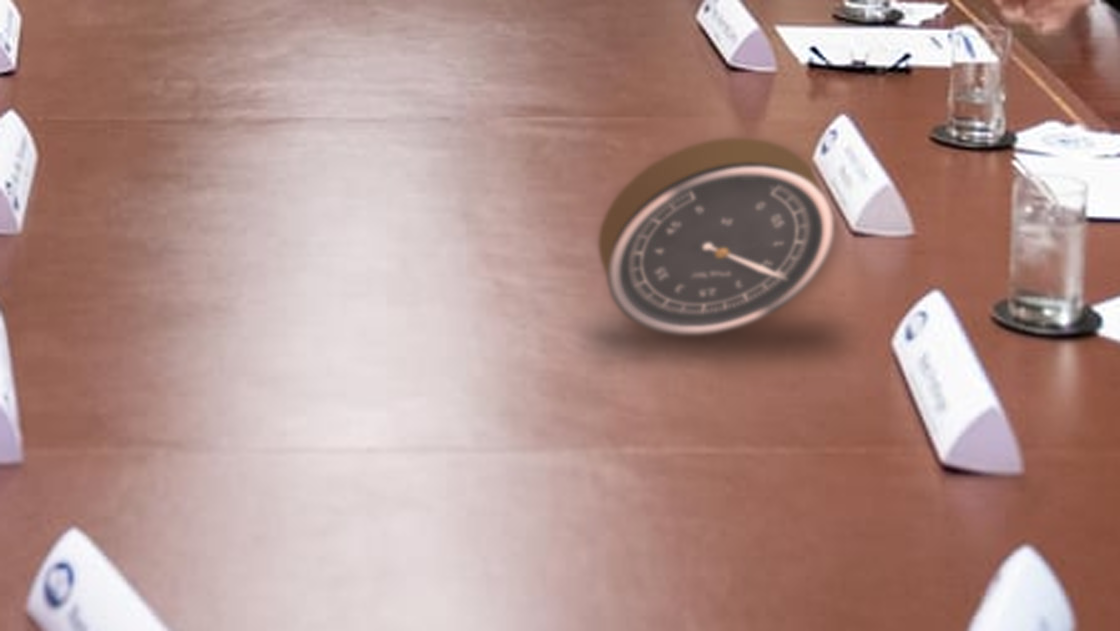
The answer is 1.5 kg
